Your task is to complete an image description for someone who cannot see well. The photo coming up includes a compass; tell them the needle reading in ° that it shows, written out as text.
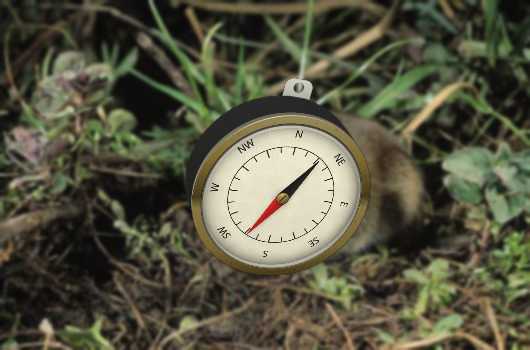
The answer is 210 °
